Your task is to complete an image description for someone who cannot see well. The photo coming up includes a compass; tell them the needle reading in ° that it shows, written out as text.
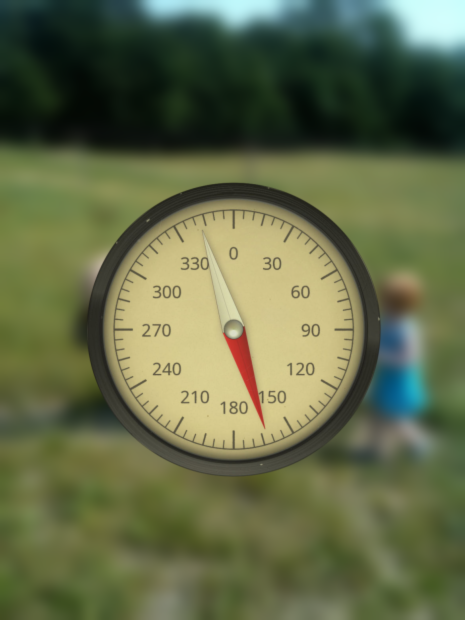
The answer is 162.5 °
